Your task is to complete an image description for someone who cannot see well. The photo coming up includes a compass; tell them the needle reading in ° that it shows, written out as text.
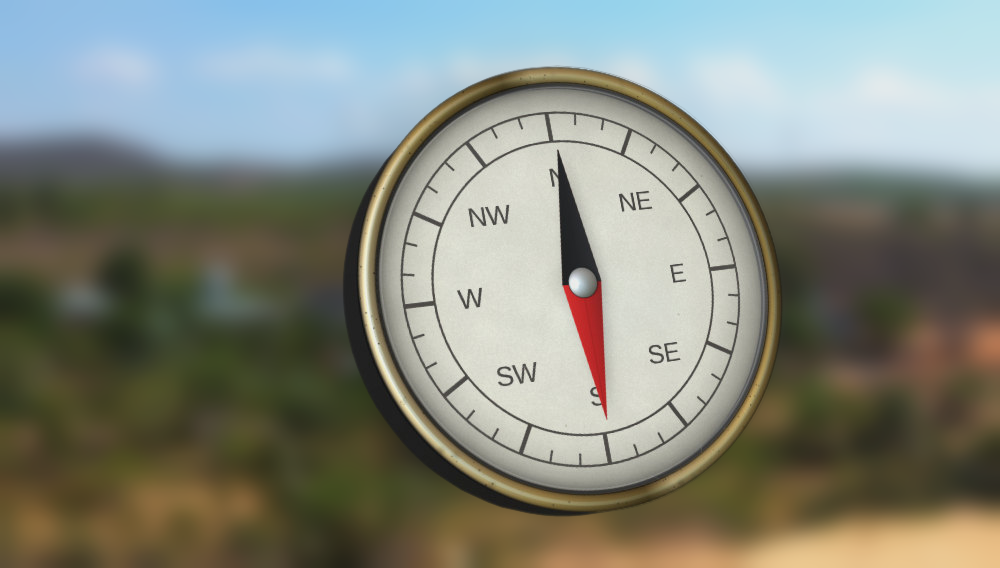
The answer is 180 °
